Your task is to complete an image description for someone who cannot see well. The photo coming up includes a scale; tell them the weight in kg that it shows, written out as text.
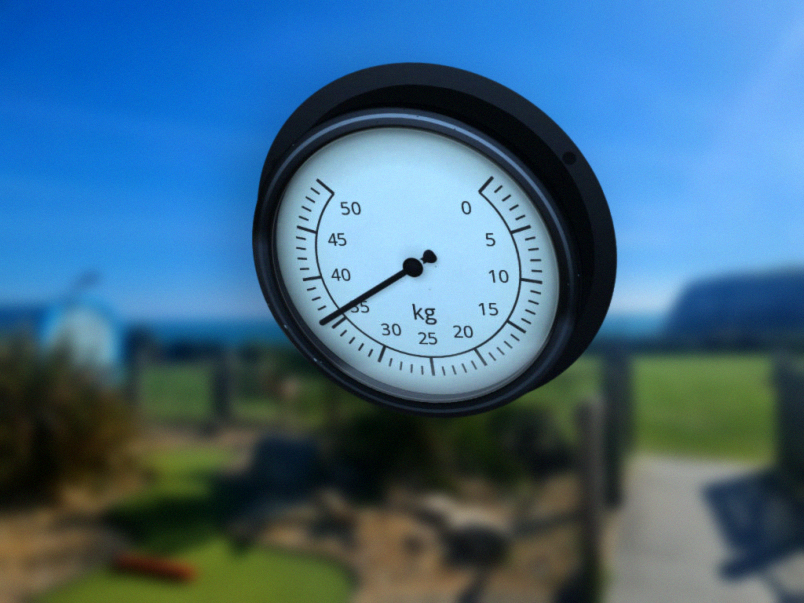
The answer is 36 kg
